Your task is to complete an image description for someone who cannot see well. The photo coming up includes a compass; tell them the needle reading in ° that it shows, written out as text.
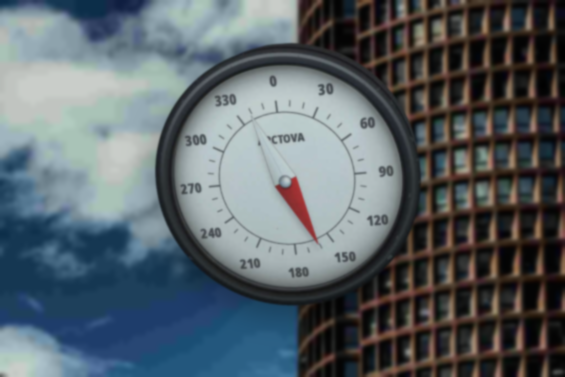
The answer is 160 °
